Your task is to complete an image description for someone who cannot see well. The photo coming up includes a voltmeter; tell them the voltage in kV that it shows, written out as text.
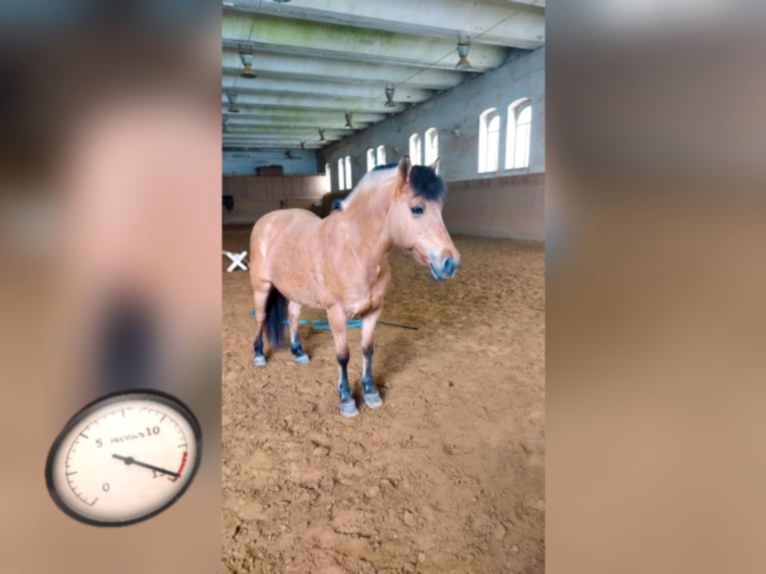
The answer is 14.5 kV
